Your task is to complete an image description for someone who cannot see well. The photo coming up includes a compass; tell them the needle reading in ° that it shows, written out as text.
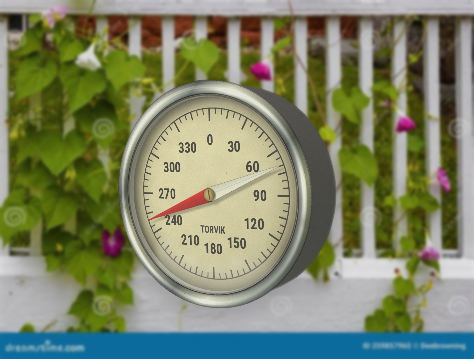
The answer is 250 °
